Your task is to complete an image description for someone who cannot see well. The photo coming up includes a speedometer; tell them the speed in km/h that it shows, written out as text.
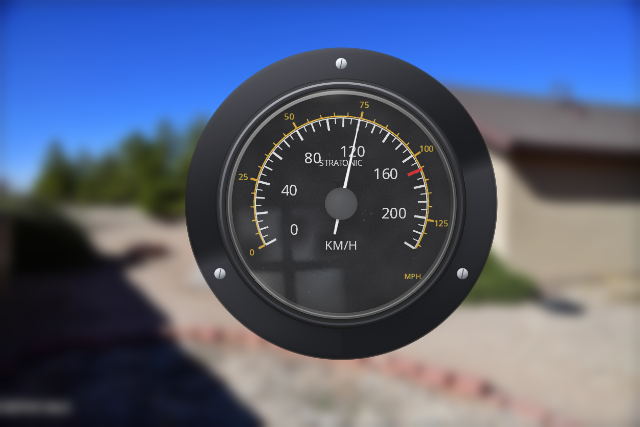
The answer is 120 km/h
